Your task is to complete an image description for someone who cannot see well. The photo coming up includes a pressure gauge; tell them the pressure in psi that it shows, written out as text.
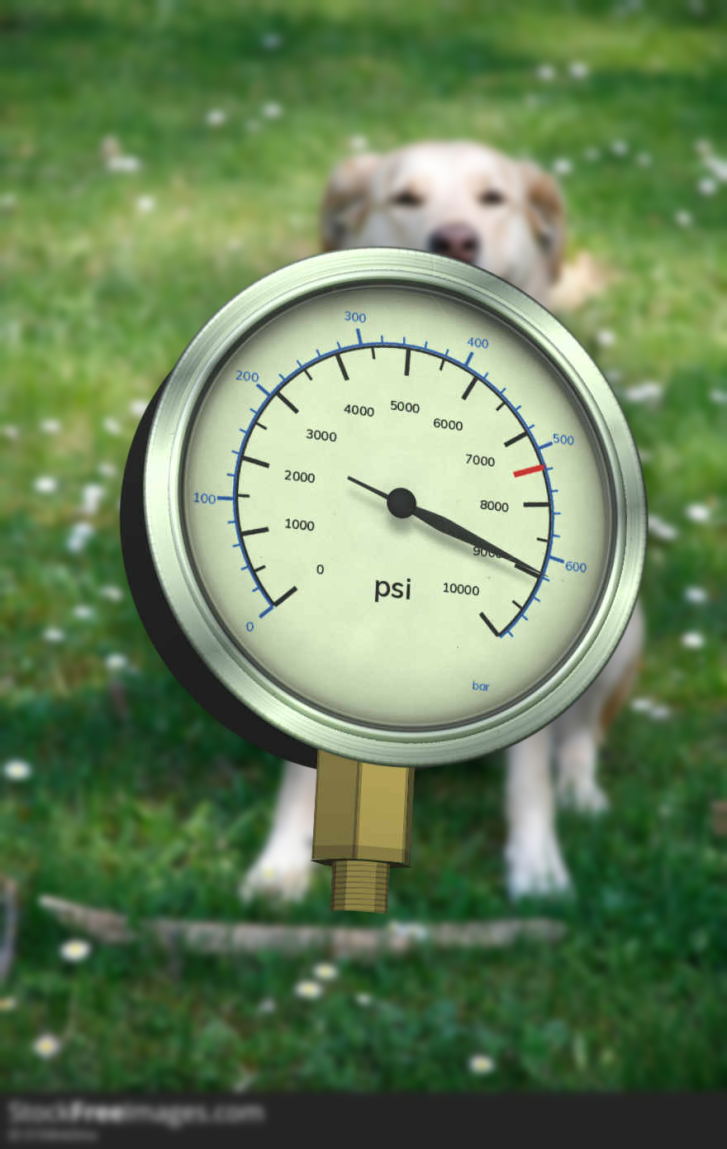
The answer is 9000 psi
